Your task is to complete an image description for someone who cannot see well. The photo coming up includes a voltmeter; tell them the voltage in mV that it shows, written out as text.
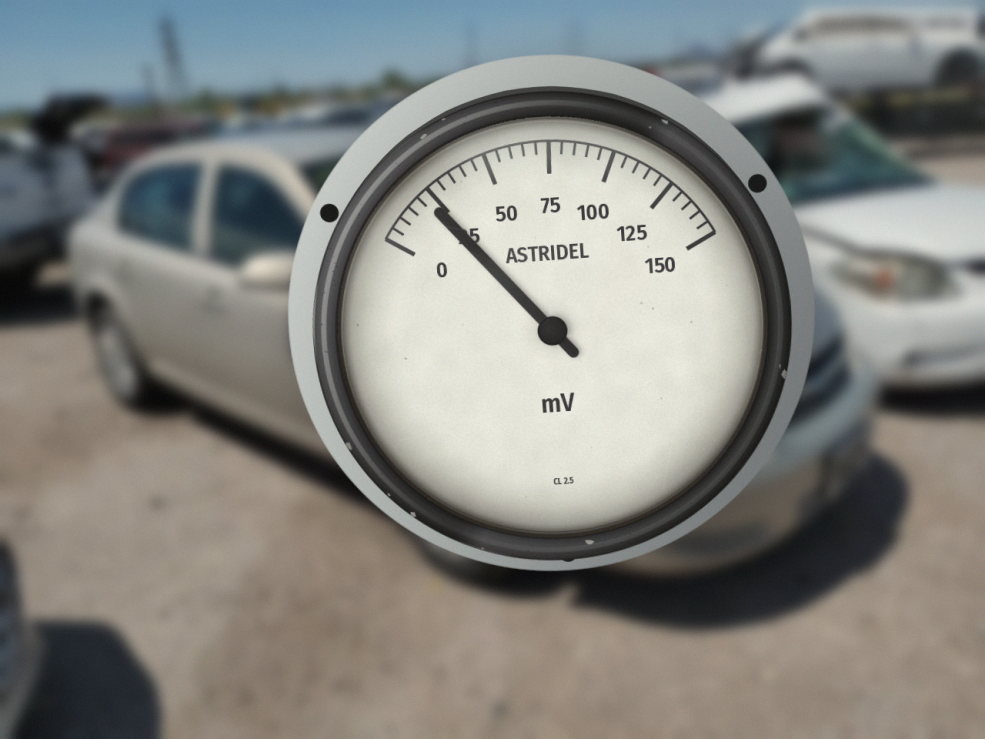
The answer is 22.5 mV
